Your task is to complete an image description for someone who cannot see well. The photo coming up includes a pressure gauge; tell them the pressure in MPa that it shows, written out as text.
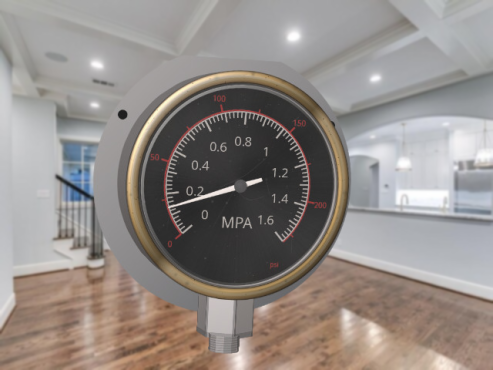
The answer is 0.14 MPa
